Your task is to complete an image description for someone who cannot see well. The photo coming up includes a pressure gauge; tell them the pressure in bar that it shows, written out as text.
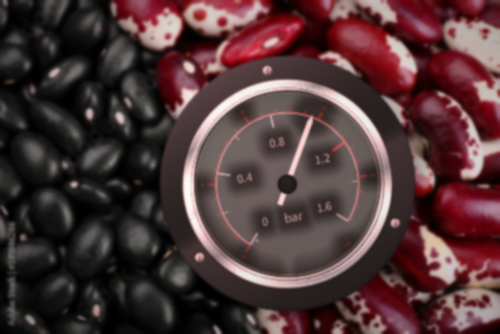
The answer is 1 bar
